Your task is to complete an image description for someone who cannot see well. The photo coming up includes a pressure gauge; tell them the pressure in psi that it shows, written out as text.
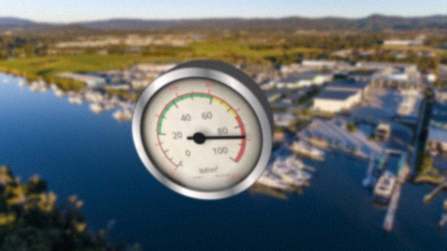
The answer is 85 psi
